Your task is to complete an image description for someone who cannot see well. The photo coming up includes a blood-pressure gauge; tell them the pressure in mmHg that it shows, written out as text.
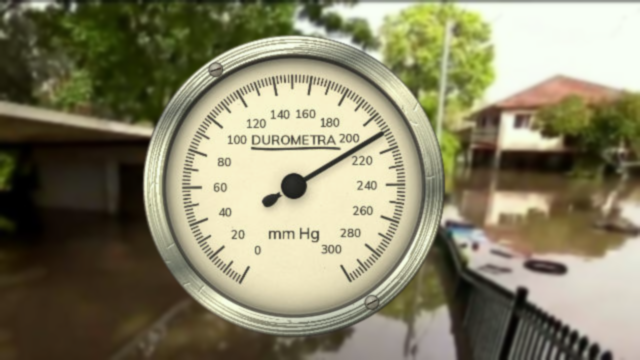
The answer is 210 mmHg
